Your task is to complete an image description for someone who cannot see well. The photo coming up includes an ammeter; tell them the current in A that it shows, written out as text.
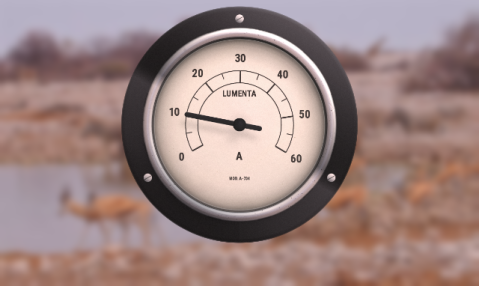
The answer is 10 A
